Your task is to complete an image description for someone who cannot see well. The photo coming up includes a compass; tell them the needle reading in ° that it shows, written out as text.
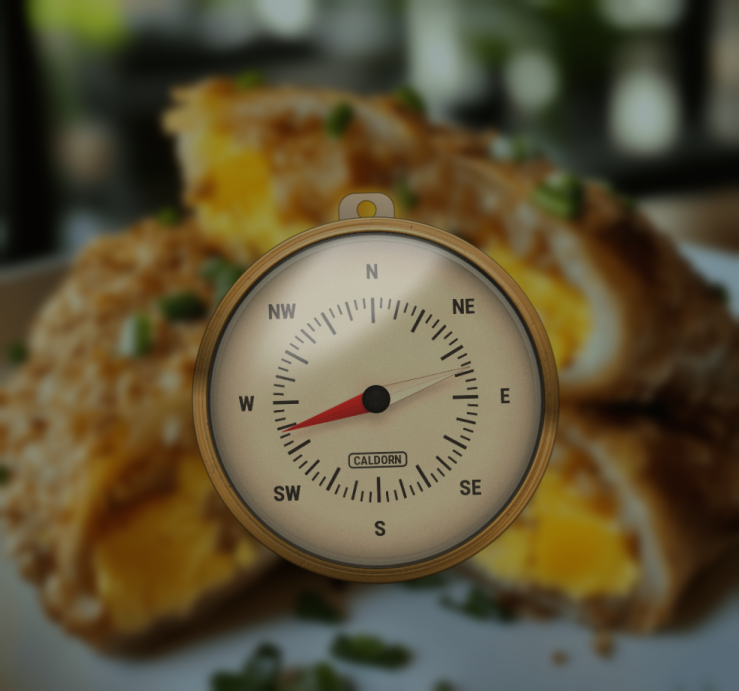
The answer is 252.5 °
